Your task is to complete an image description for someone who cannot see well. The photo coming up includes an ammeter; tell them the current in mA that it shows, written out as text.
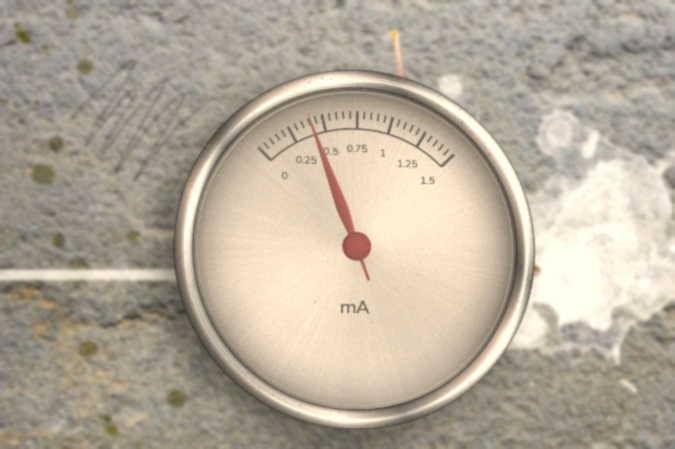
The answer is 0.4 mA
